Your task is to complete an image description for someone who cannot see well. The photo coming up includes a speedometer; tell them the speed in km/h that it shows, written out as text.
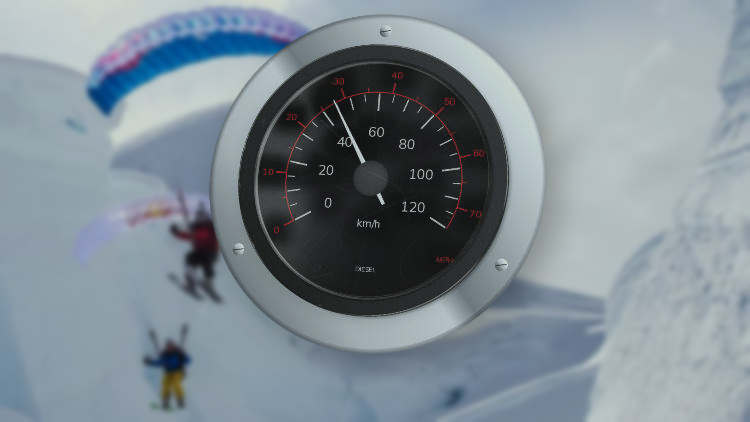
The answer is 45 km/h
